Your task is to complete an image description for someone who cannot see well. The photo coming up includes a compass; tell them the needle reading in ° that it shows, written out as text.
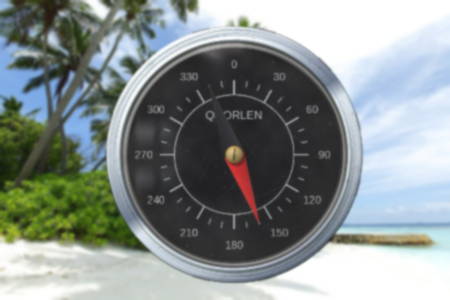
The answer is 160 °
